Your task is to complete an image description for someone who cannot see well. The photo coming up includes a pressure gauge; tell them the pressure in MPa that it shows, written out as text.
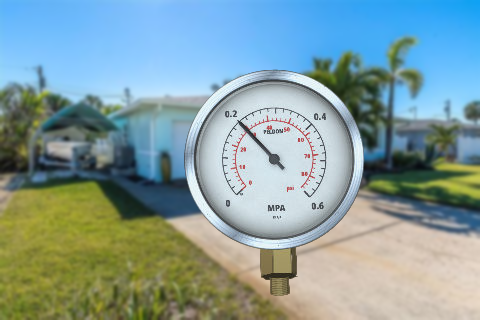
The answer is 0.2 MPa
